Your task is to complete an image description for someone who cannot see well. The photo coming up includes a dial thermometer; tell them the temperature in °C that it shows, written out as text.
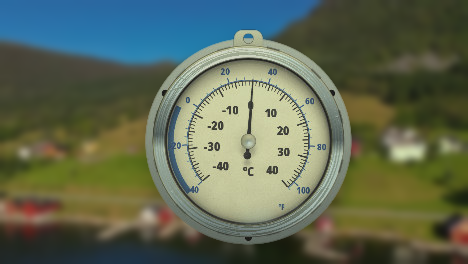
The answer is 0 °C
